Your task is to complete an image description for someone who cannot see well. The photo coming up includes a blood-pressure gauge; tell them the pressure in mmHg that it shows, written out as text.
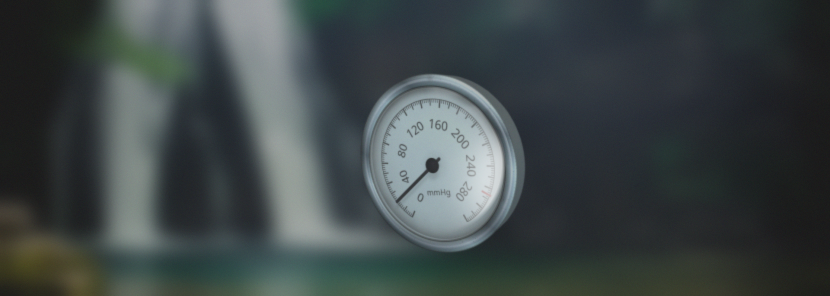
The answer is 20 mmHg
